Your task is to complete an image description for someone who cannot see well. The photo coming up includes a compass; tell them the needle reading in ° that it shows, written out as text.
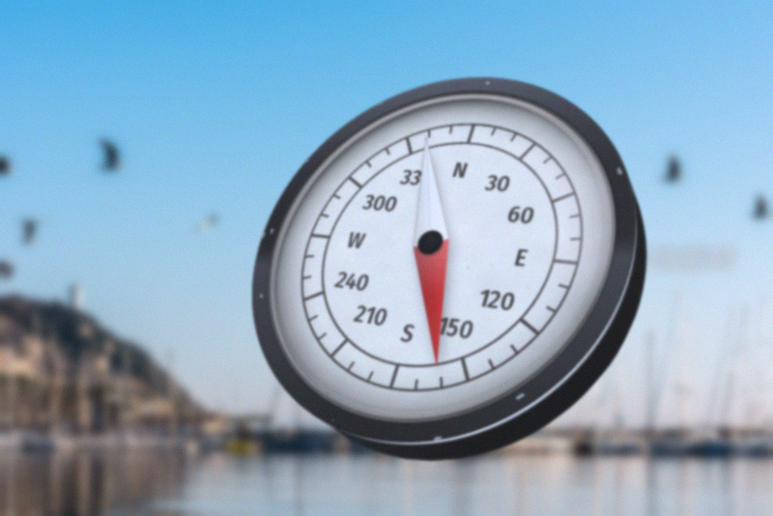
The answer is 160 °
